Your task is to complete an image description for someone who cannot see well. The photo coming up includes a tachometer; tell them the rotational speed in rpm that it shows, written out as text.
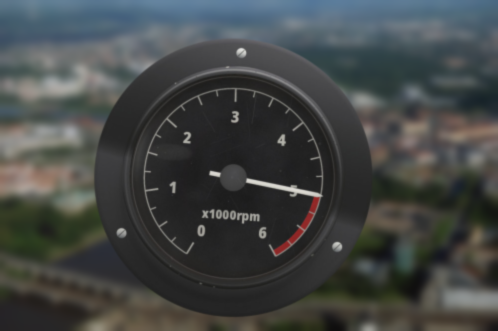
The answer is 5000 rpm
